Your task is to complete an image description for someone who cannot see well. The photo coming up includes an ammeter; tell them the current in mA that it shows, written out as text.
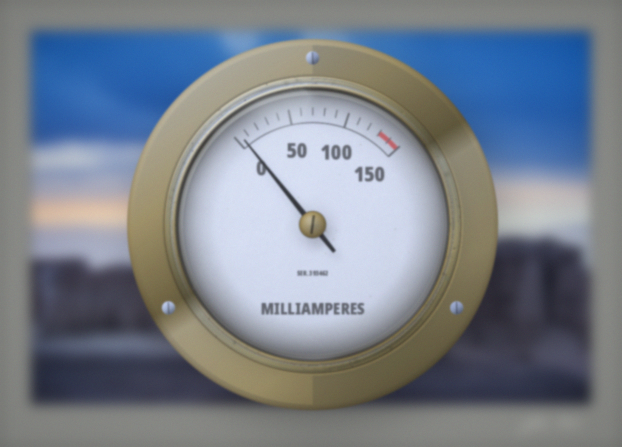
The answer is 5 mA
